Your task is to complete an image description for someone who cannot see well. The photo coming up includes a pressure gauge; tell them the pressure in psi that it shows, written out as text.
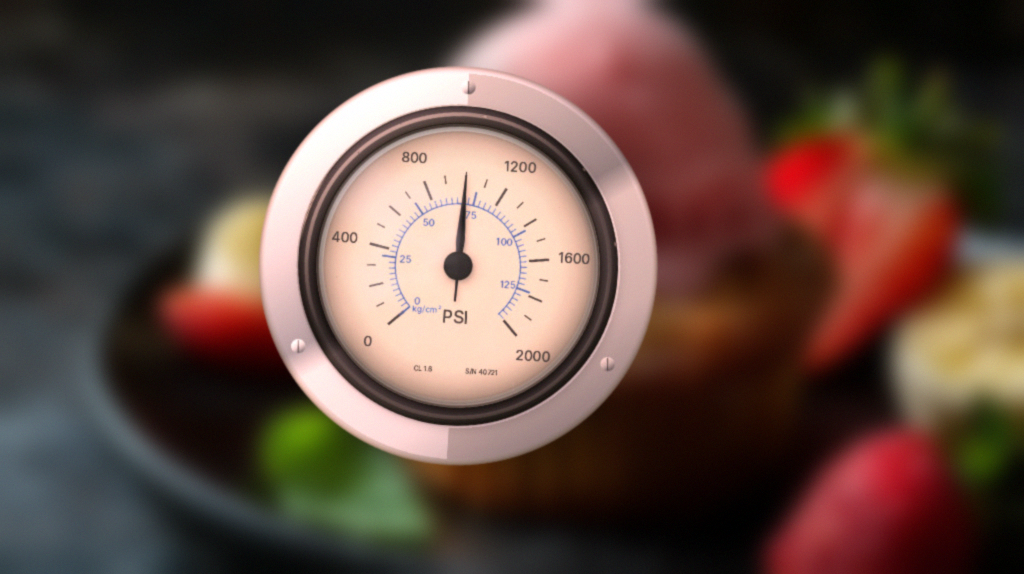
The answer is 1000 psi
